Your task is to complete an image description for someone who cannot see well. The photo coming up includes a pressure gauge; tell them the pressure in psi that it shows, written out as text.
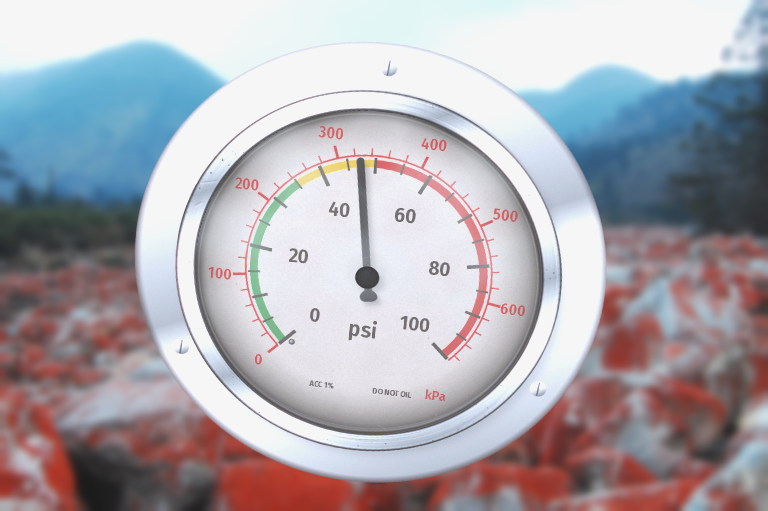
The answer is 47.5 psi
